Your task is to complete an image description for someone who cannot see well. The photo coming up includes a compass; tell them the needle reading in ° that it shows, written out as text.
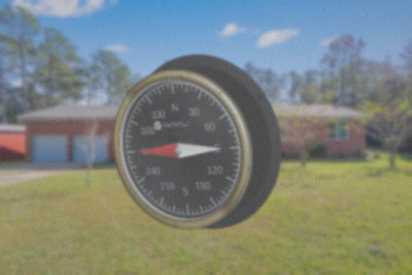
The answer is 270 °
